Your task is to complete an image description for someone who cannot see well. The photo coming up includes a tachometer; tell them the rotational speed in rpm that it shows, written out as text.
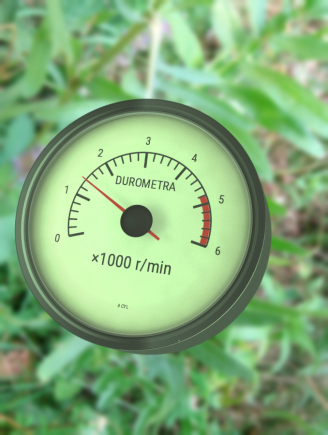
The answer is 1400 rpm
